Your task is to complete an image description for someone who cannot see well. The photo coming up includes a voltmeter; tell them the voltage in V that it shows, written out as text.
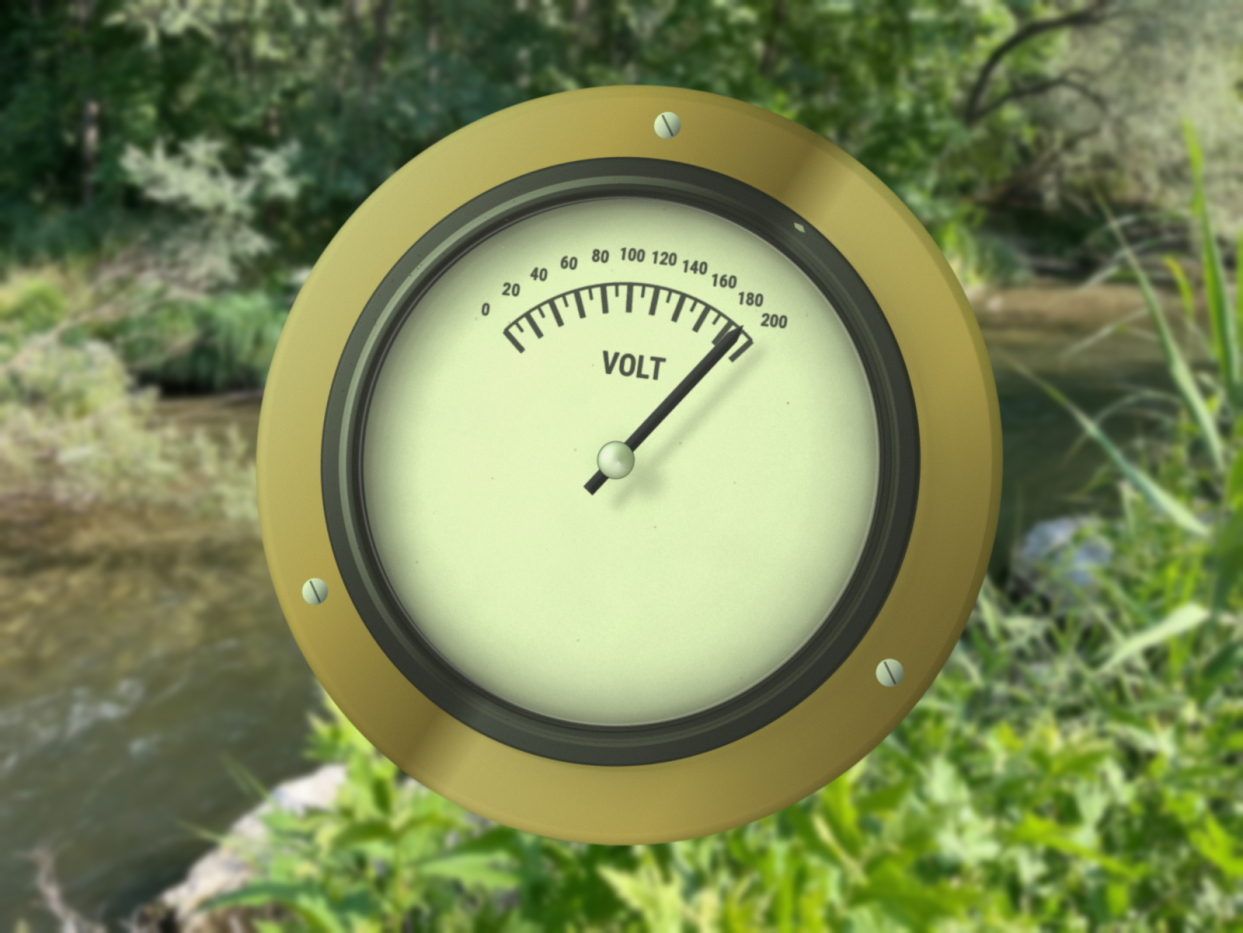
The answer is 190 V
